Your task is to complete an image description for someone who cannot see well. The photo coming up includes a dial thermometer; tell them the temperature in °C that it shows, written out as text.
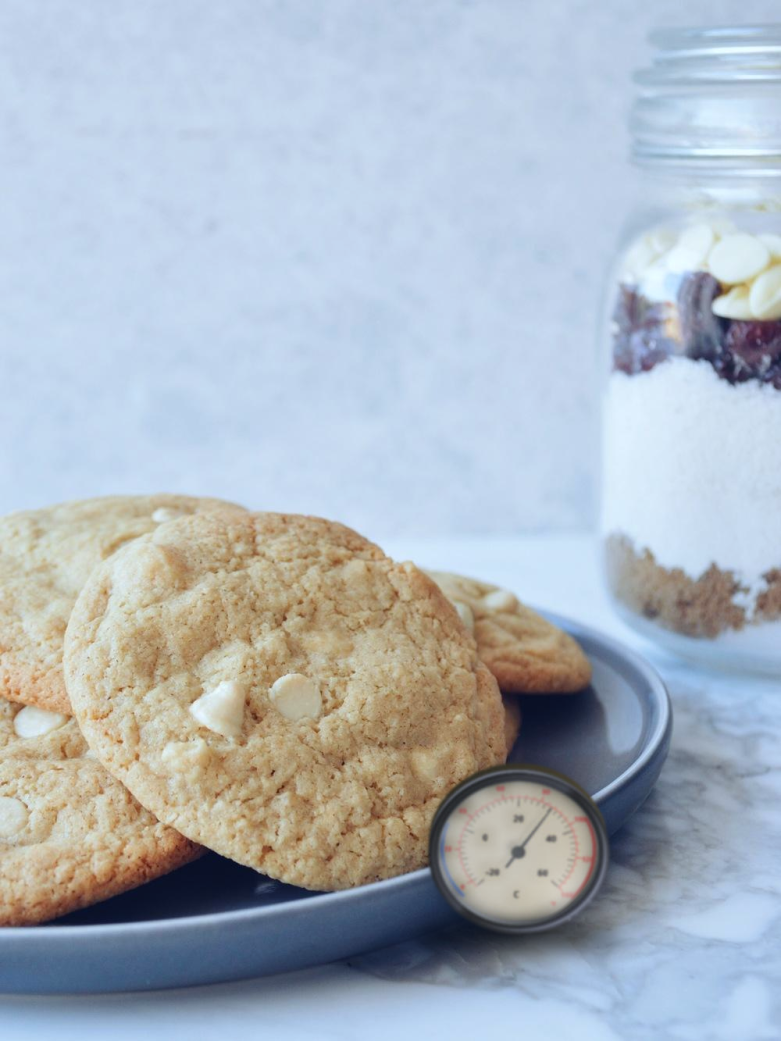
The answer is 30 °C
